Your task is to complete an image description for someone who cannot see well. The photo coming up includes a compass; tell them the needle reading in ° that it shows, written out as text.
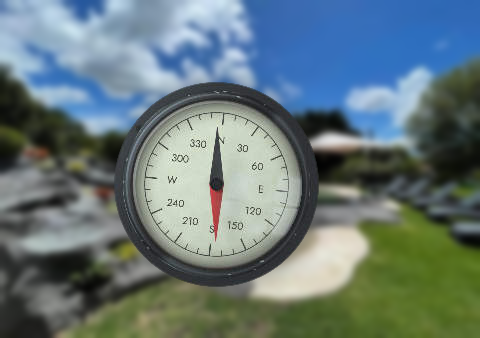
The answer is 175 °
